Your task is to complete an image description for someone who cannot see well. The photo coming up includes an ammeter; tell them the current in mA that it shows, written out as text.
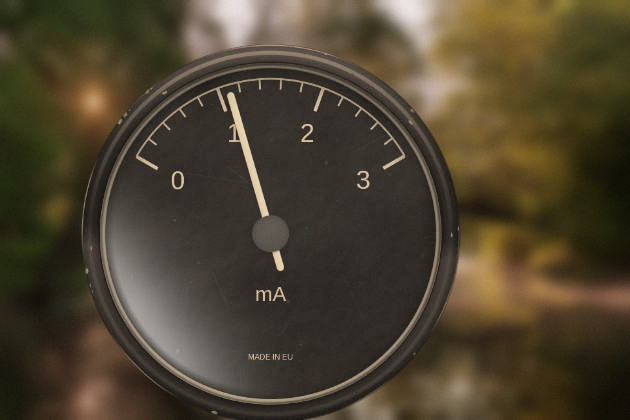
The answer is 1.1 mA
